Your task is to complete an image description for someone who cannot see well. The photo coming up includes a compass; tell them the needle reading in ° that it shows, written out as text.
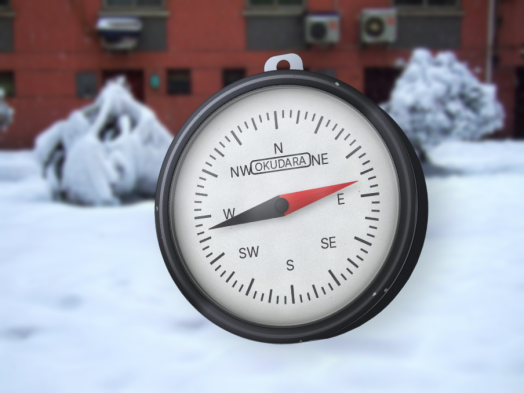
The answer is 80 °
